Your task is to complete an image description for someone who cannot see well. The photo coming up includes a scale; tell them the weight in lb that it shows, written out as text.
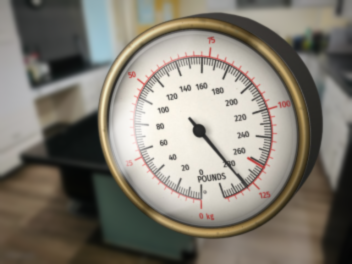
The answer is 280 lb
